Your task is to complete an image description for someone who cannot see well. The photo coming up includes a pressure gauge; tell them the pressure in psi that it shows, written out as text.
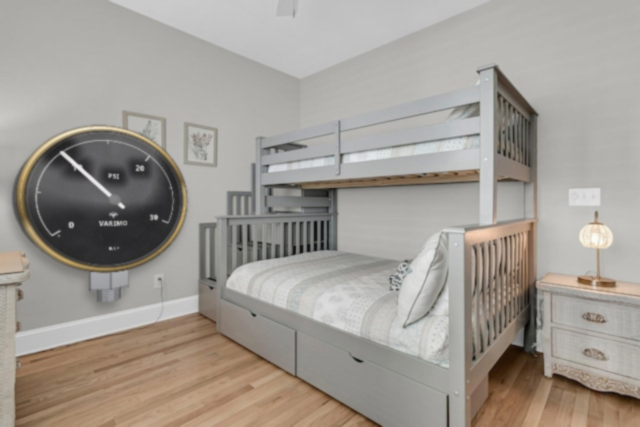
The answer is 10 psi
